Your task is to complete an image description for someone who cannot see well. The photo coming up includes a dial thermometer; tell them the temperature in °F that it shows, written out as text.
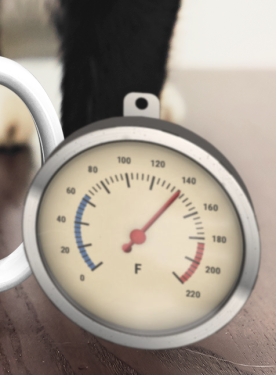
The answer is 140 °F
